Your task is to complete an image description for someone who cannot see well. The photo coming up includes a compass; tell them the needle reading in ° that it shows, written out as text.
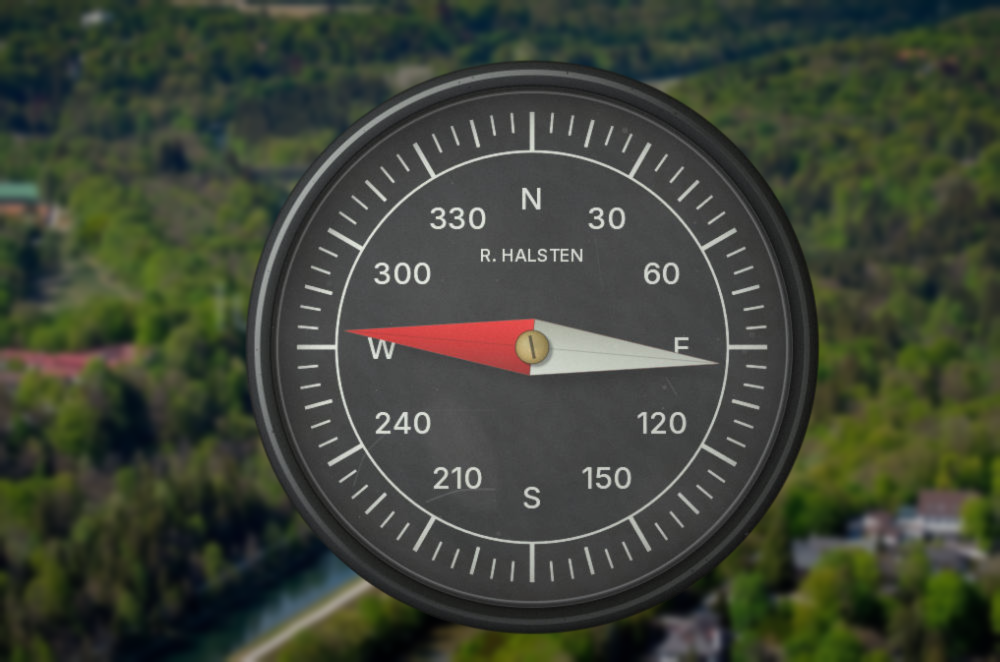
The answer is 275 °
